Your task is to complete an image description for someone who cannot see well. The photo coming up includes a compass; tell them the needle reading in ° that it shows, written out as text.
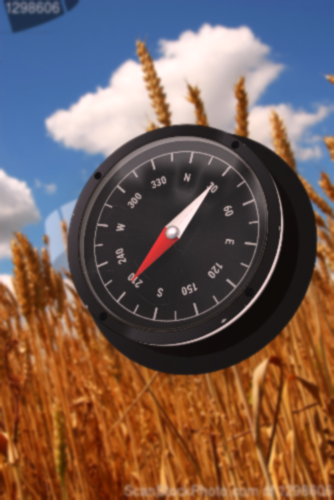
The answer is 210 °
